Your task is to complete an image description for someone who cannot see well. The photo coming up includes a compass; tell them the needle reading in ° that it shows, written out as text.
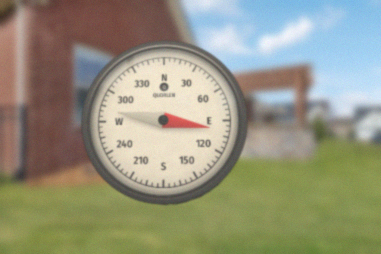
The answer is 100 °
